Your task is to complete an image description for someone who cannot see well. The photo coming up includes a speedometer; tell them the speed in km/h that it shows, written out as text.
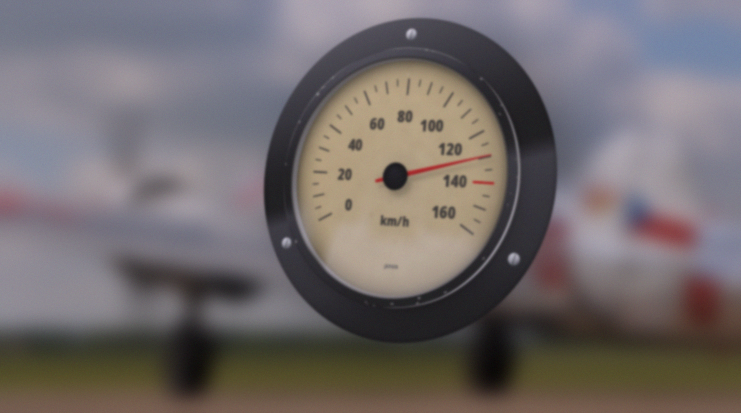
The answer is 130 km/h
